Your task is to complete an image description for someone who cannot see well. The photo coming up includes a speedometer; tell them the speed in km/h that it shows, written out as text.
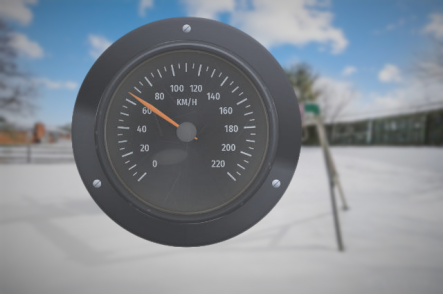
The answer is 65 km/h
